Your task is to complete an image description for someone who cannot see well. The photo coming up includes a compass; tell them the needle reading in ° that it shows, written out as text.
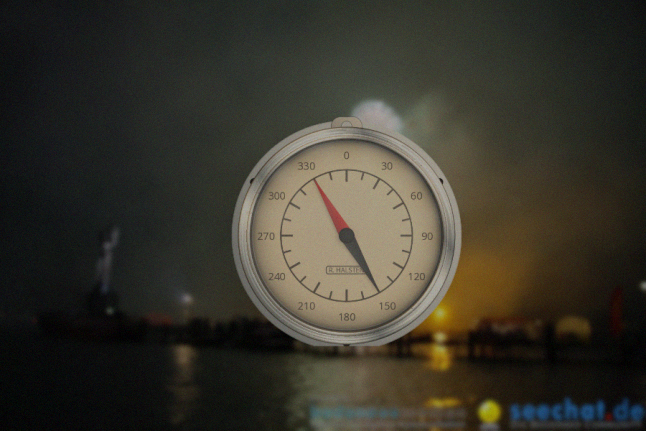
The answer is 330 °
